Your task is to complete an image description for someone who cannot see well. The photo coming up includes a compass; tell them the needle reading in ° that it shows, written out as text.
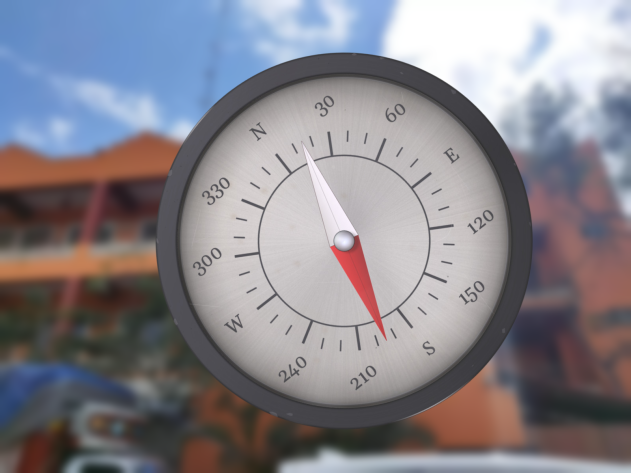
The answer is 195 °
